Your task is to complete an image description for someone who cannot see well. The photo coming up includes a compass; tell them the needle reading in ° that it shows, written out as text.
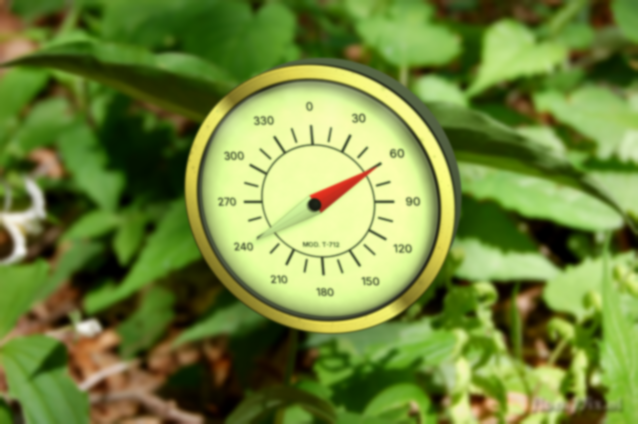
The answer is 60 °
